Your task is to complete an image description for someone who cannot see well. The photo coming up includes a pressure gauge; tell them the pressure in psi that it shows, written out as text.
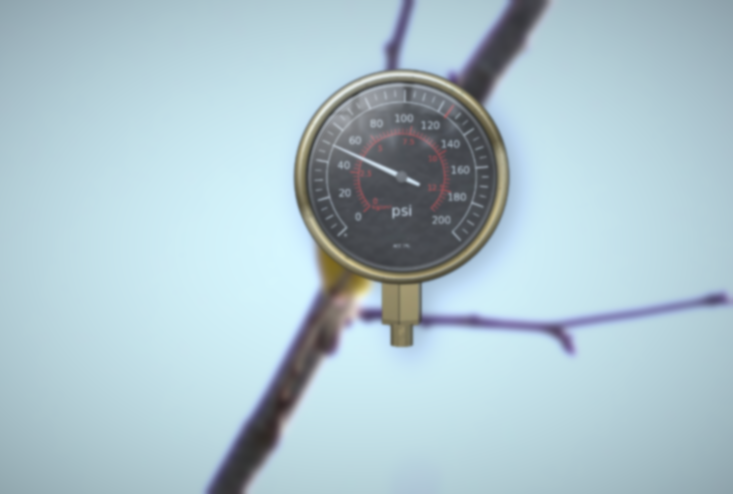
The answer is 50 psi
